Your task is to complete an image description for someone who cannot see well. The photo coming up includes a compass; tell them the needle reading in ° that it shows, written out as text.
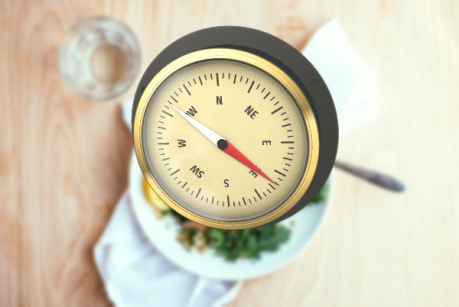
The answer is 130 °
